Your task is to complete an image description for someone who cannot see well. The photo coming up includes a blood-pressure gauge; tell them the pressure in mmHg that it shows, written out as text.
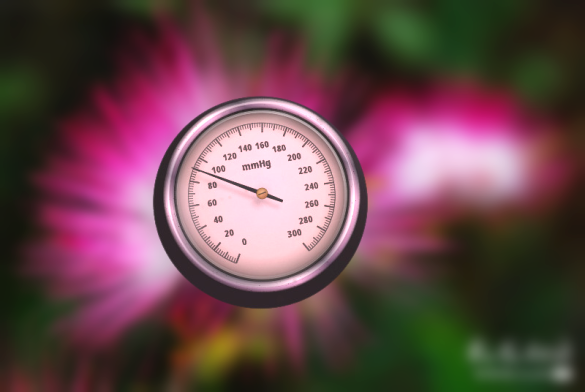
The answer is 90 mmHg
